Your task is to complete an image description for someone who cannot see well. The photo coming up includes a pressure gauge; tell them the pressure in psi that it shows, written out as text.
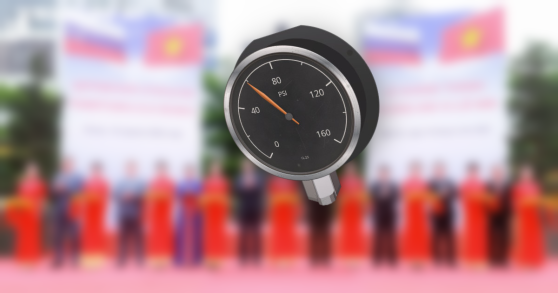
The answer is 60 psi
